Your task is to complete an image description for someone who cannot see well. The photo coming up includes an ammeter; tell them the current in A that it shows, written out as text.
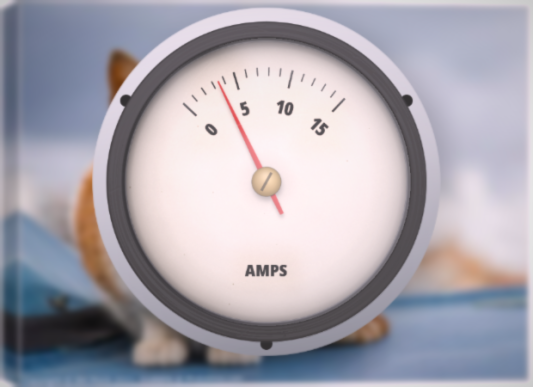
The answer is 3.5 A
